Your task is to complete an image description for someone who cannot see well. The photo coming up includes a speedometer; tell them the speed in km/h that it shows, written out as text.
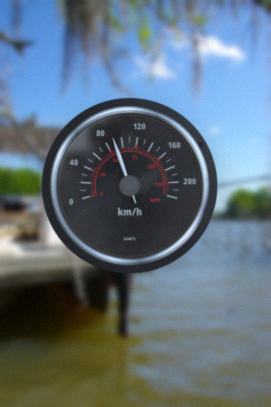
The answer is 90 km/h
